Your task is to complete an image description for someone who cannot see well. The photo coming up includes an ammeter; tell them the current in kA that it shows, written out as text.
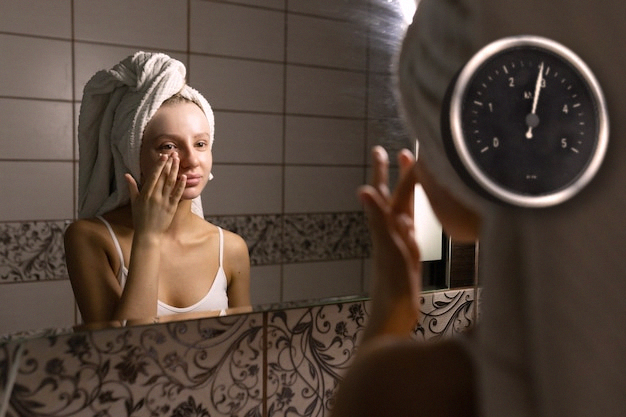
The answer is 2.8 kA
